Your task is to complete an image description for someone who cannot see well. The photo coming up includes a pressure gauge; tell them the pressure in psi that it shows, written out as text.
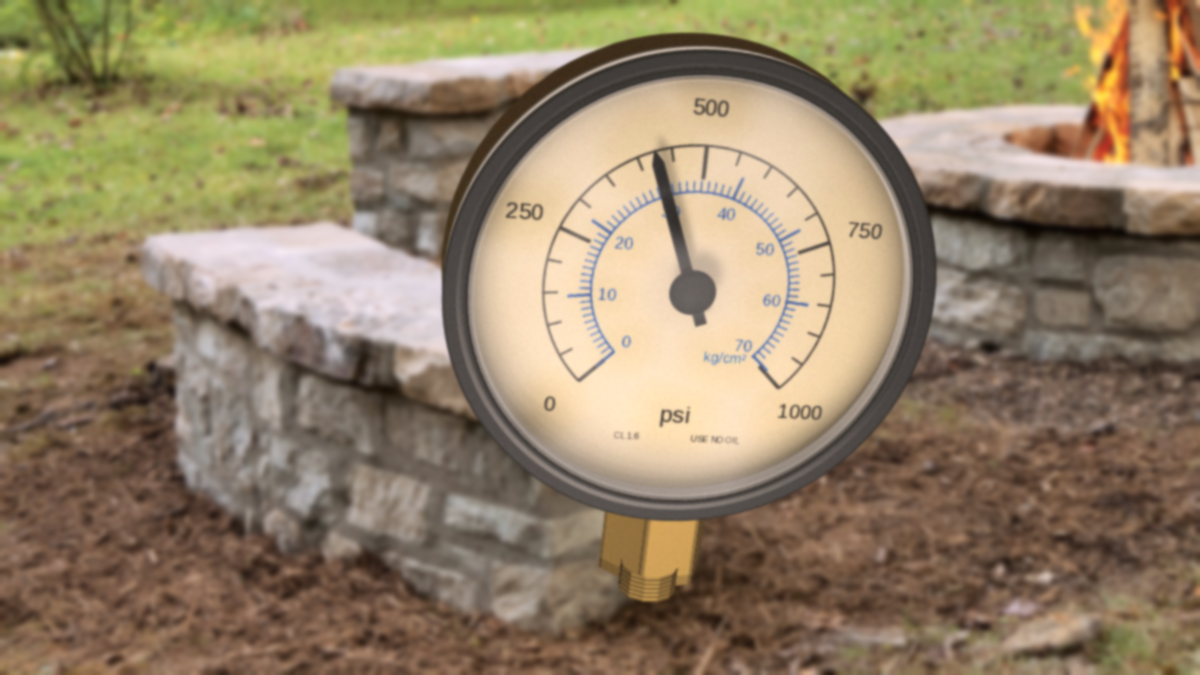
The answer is 425 psi
